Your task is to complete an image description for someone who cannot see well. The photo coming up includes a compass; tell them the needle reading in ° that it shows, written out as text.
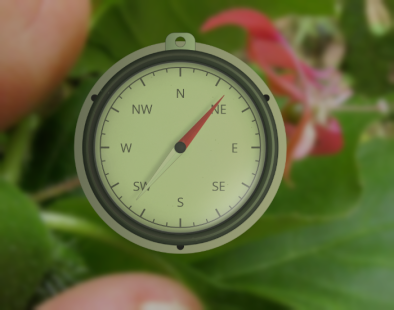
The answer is 40 °
